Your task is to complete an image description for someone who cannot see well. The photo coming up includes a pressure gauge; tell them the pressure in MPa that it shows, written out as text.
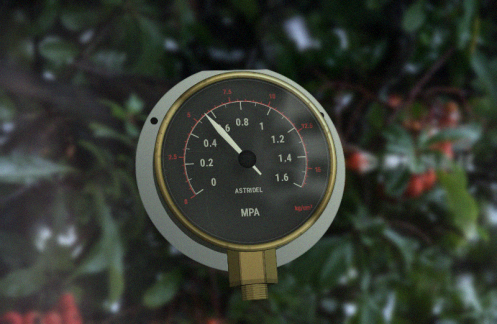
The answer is 0.55 MPa
